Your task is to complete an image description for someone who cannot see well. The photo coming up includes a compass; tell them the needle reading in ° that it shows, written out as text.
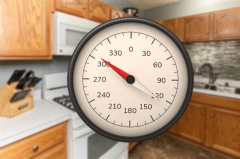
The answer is 305 °
